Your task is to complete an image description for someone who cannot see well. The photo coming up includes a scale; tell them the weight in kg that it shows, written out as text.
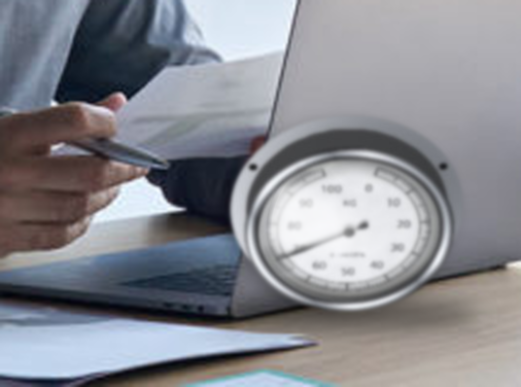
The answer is 70 kg
